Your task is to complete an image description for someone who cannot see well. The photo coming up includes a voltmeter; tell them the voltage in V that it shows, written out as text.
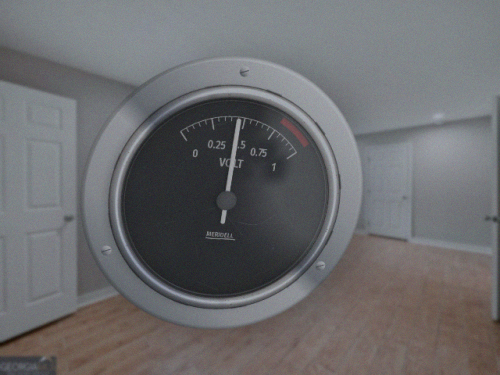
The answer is 0.45 V
